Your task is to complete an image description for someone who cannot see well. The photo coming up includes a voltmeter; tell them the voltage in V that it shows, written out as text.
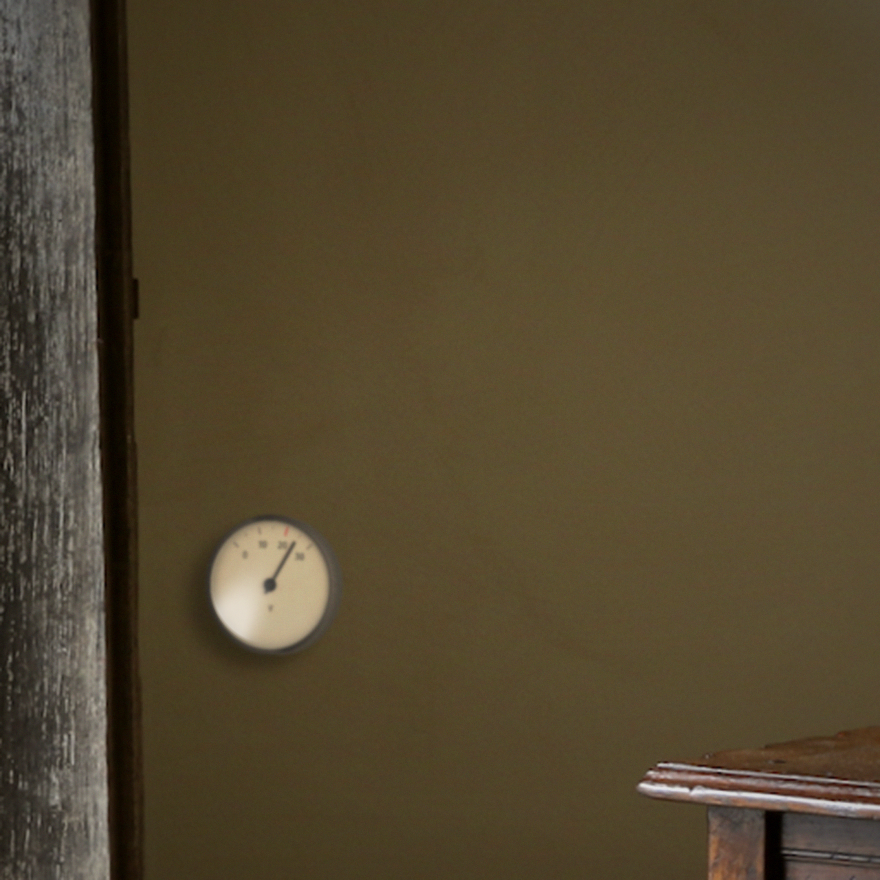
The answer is 25 V
